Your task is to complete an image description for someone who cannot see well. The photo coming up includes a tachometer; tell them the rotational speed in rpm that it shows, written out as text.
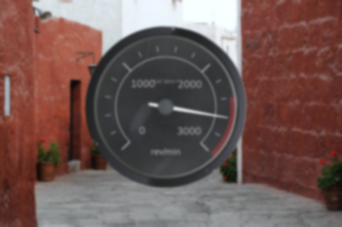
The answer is 2600 rpm
